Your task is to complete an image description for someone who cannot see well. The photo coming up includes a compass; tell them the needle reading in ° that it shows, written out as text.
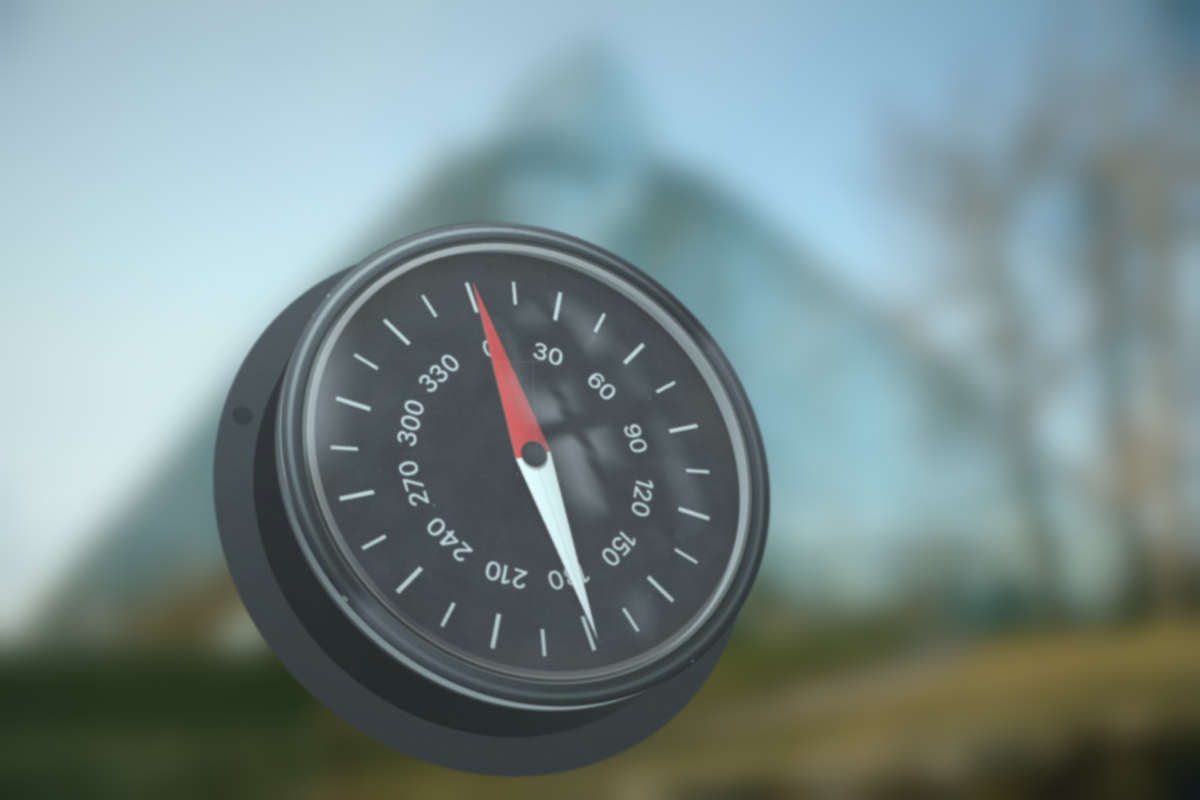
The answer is 0 °
